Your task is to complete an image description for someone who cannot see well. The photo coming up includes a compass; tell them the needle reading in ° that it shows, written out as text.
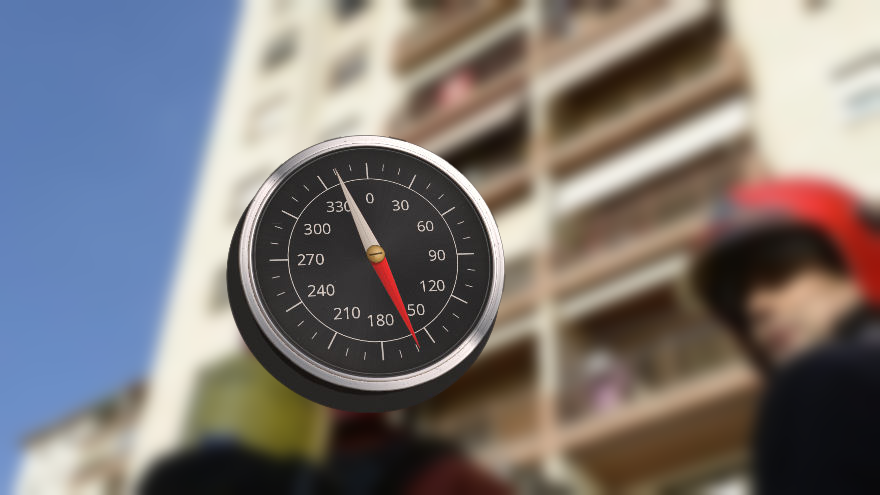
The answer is 160 °
